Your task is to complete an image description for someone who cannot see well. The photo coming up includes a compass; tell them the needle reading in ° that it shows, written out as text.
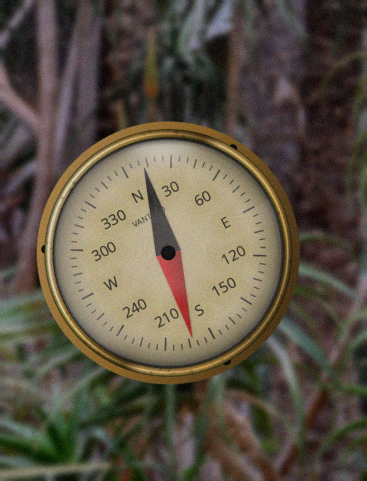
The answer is 192.5 °
